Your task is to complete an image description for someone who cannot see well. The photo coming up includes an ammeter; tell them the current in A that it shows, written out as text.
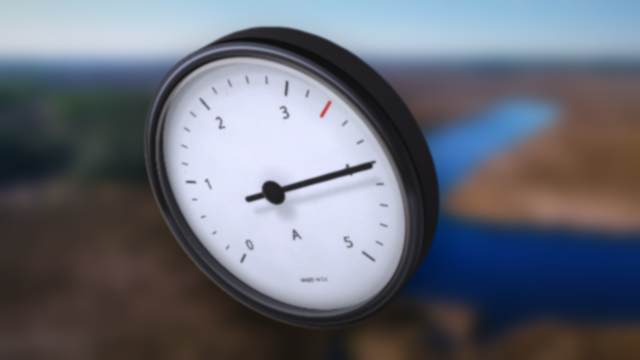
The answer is 4 A
